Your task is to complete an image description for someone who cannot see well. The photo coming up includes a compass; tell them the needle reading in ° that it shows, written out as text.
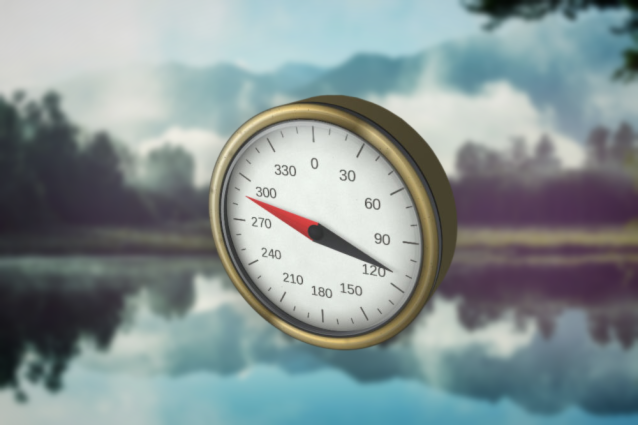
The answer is 290 °
